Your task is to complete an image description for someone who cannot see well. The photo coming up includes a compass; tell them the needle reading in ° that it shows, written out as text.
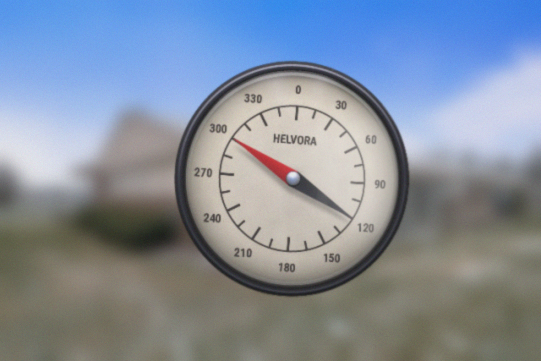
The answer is 300 °
